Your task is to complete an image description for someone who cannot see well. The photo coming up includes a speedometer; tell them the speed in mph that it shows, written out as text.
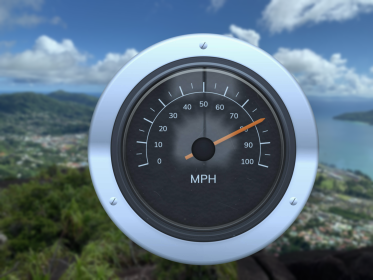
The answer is 80 mph
